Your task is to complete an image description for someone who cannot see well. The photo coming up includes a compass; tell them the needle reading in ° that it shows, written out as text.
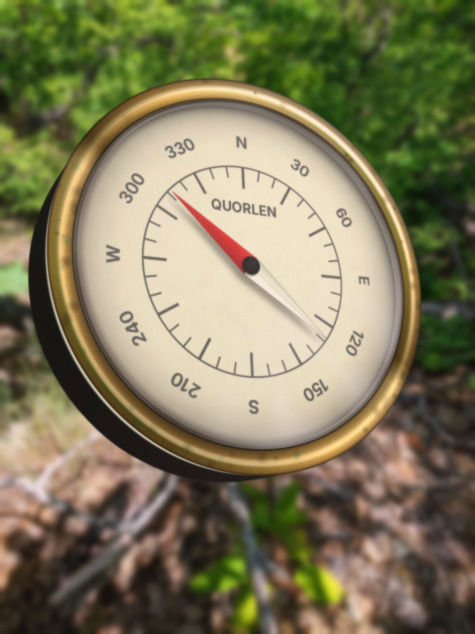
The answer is 310 °
